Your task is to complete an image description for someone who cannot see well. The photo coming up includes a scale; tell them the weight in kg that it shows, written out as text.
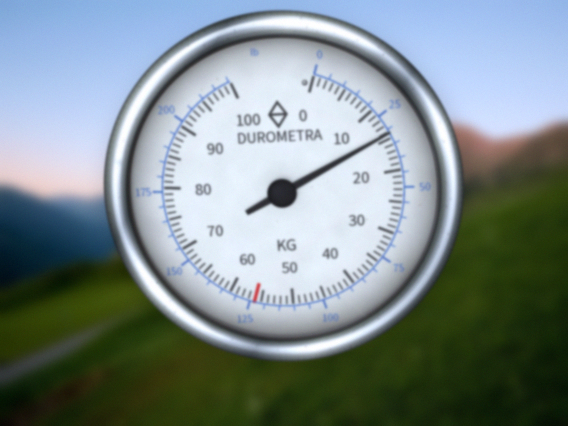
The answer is 14 kg
